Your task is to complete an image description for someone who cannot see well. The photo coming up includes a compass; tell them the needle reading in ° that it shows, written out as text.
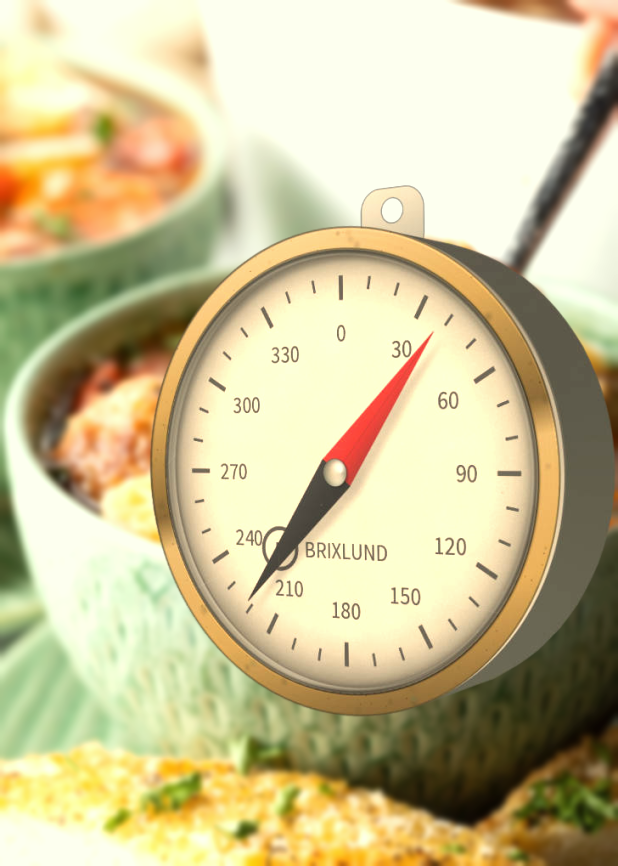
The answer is 40 °
